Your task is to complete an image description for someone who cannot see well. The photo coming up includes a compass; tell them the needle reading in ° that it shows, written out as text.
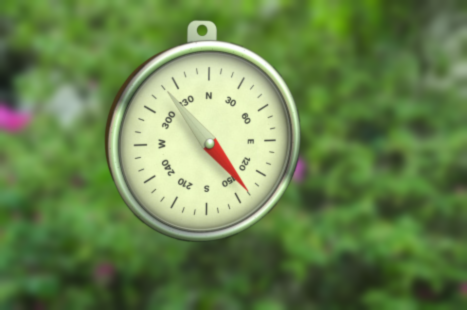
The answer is 140 °
